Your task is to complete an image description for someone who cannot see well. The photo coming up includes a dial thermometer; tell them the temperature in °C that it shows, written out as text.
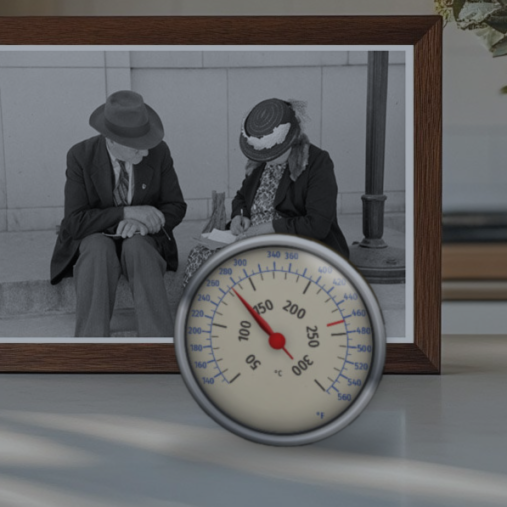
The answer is 135 °C
